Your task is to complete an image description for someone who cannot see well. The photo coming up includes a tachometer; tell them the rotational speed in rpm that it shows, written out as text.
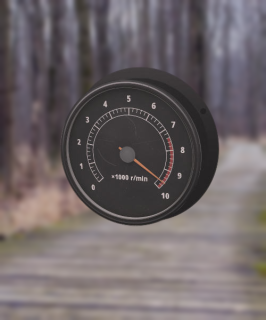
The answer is 9600 rpm
